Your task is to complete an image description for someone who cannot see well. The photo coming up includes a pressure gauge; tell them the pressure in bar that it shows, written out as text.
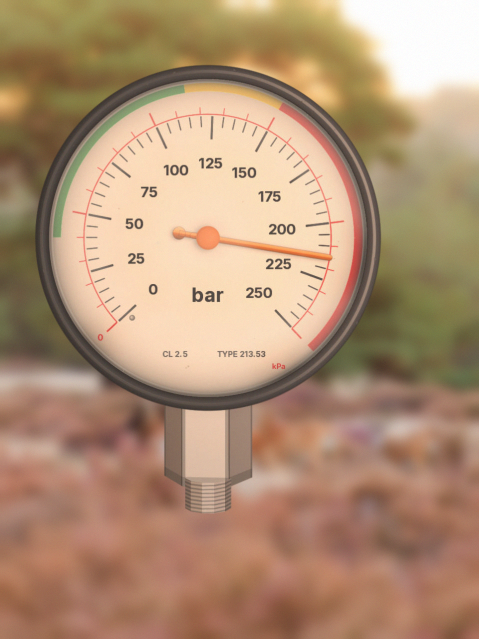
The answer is 215 bar
